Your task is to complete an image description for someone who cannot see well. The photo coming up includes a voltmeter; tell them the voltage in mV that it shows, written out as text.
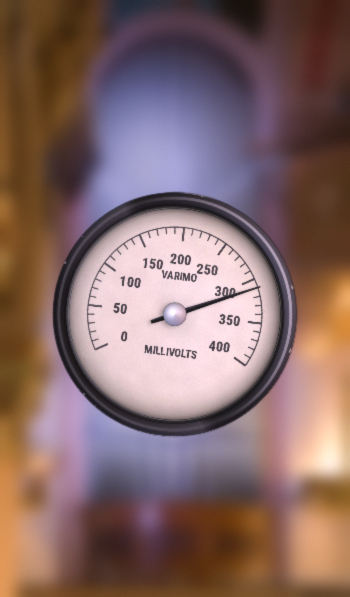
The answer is 310 mV
